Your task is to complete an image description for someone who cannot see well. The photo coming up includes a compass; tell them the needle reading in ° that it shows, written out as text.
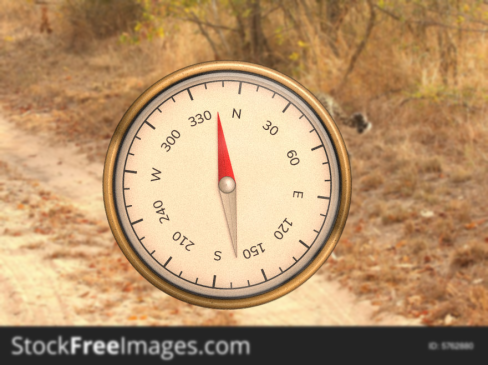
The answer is 345 °
